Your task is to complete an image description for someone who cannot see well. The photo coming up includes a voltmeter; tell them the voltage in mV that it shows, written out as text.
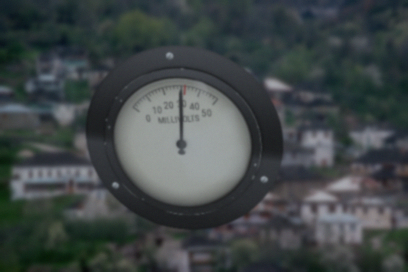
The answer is 30 mV
